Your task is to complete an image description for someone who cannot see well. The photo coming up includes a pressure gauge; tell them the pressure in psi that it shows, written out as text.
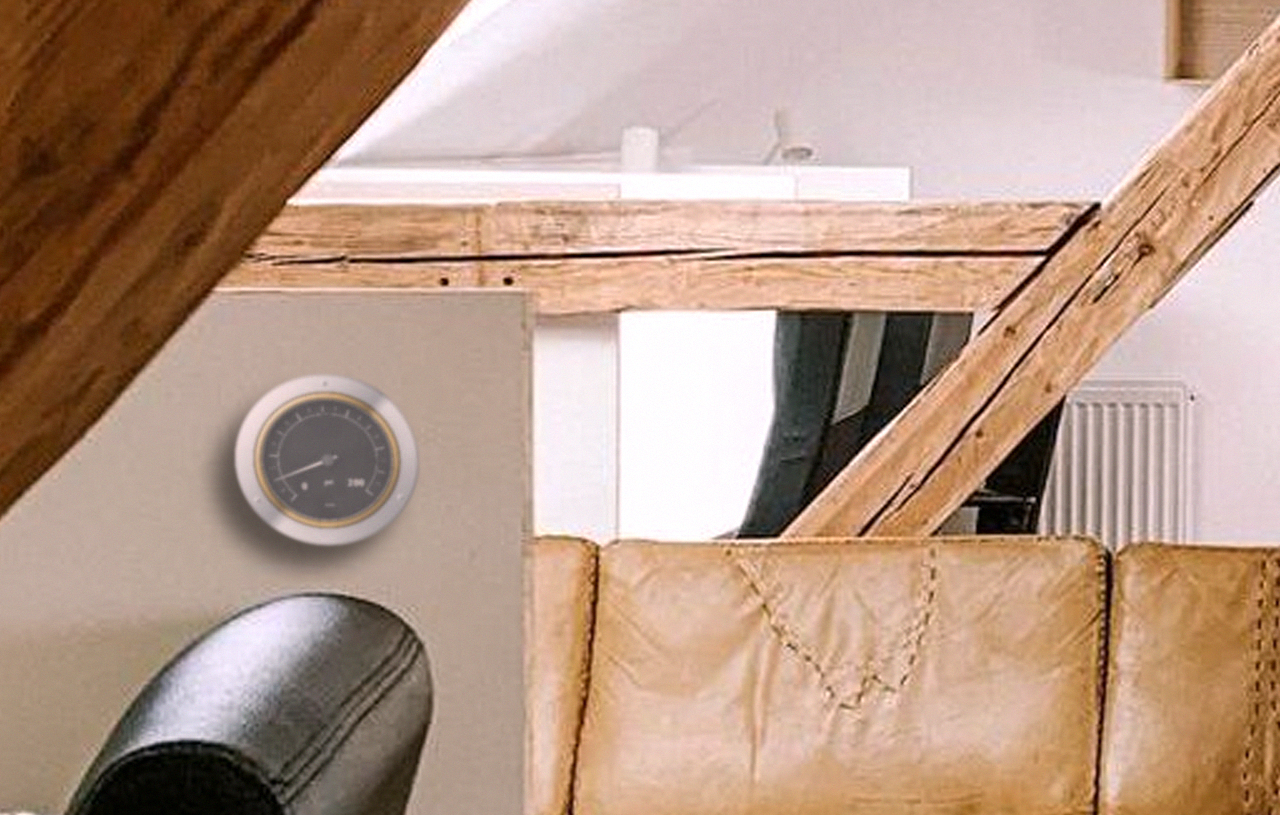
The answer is 20 psi
